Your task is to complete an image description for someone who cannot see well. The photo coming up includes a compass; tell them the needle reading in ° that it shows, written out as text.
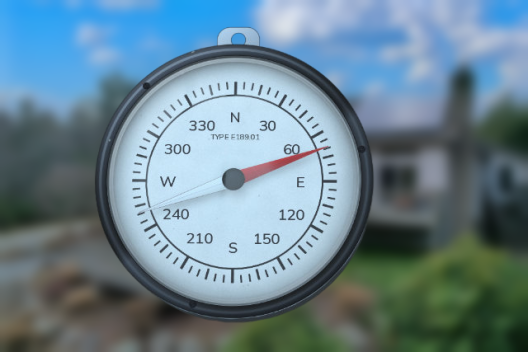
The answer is 70 °
